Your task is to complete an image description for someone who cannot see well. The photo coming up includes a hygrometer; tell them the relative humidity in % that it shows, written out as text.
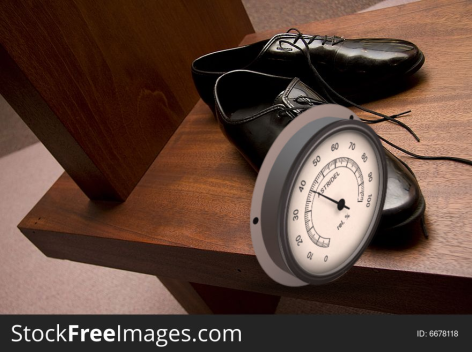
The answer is 40 %
